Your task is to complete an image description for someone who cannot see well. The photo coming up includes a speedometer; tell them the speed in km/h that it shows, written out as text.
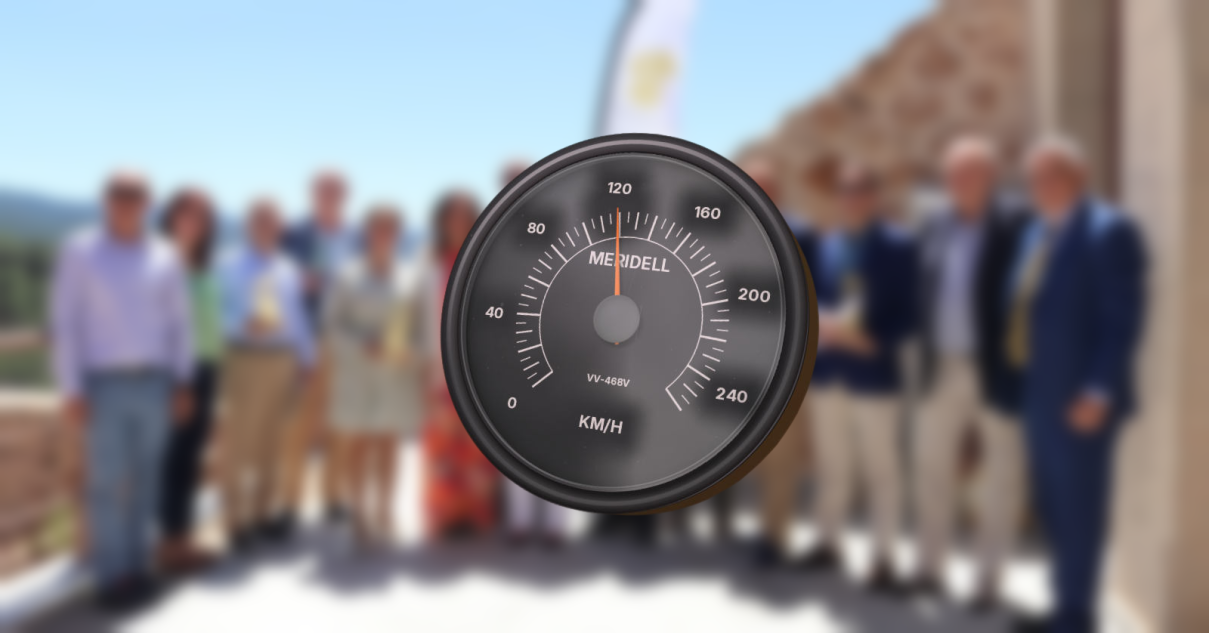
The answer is 120 km/h
